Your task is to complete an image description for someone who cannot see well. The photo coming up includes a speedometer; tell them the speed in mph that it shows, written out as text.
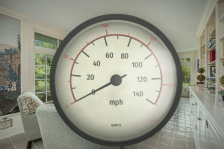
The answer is 0 mph
